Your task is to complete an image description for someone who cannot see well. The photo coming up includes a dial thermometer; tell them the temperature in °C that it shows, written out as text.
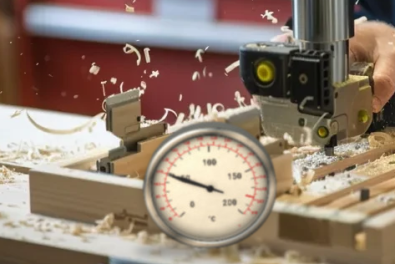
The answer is 50 °C
